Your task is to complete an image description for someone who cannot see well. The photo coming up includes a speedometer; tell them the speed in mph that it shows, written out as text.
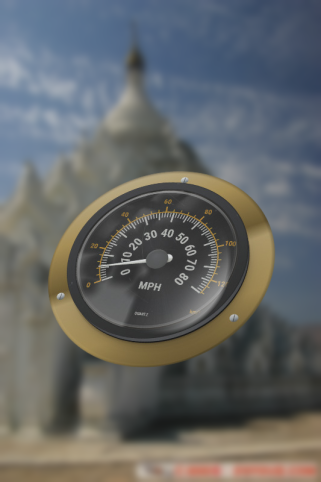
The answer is 5 mph
